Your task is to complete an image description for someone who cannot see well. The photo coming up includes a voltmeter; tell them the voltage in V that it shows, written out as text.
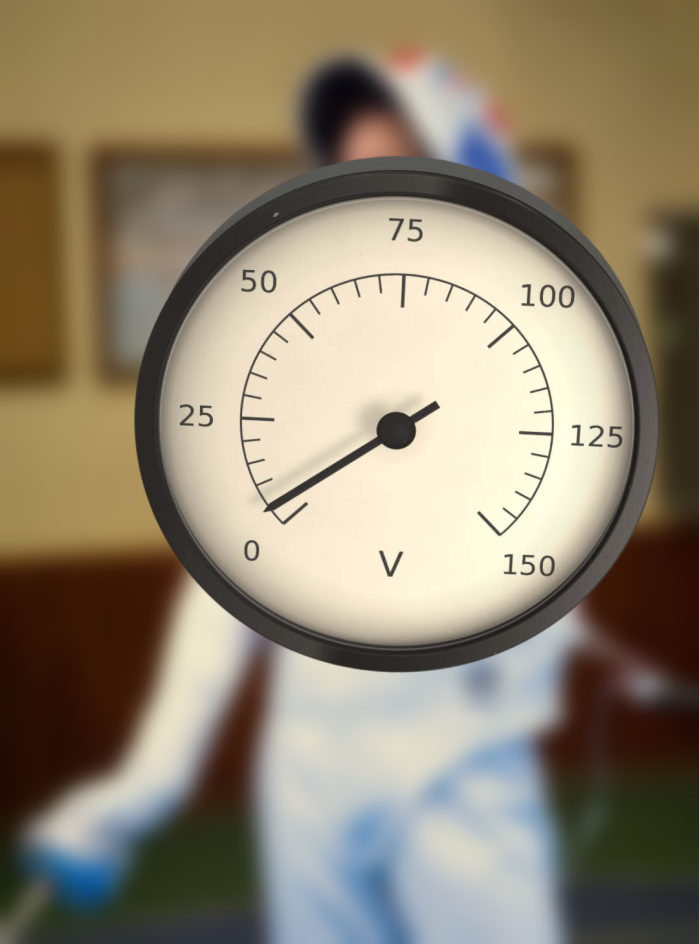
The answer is 5 V
